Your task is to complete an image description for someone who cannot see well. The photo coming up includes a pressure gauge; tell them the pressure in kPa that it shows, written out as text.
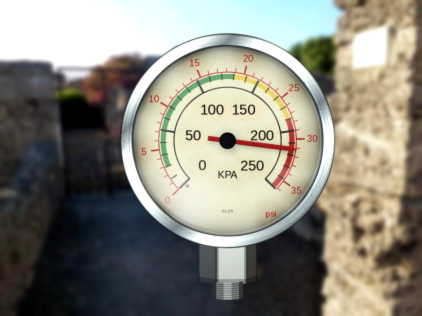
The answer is 215 kPa
